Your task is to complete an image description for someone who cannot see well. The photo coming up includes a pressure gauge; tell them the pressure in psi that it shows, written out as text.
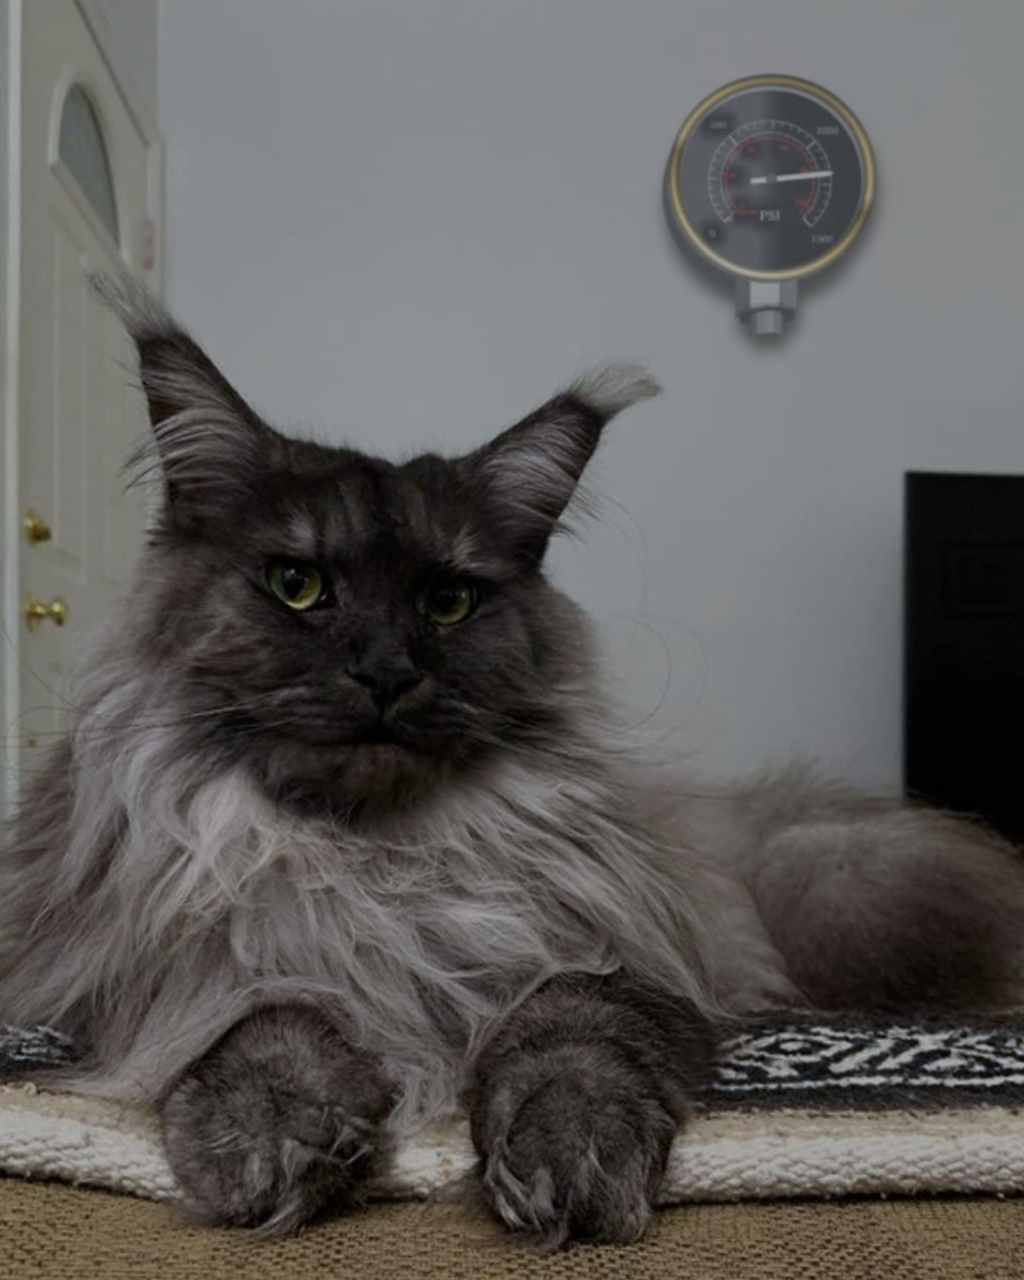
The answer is 1200 psi
